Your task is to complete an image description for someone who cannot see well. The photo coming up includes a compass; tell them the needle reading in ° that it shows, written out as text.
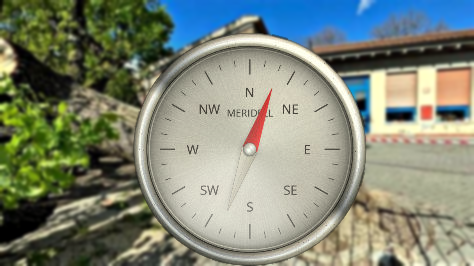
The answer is 20 °
